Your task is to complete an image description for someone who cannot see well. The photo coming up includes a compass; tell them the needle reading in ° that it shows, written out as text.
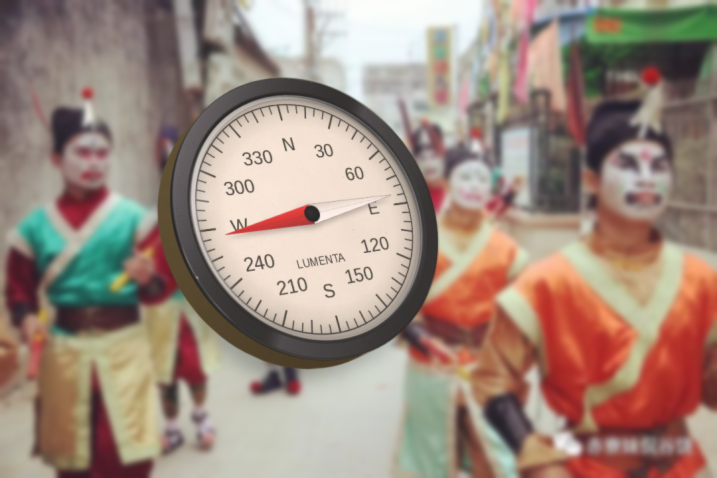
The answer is 265 °
